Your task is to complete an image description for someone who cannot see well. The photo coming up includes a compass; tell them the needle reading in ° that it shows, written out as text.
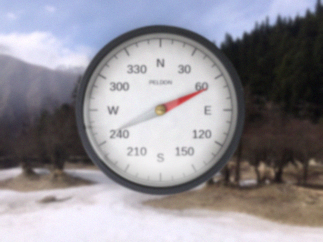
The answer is 65 °
